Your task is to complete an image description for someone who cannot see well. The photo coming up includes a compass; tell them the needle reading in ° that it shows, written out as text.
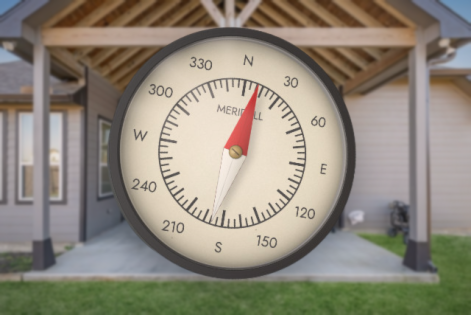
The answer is 10 °
